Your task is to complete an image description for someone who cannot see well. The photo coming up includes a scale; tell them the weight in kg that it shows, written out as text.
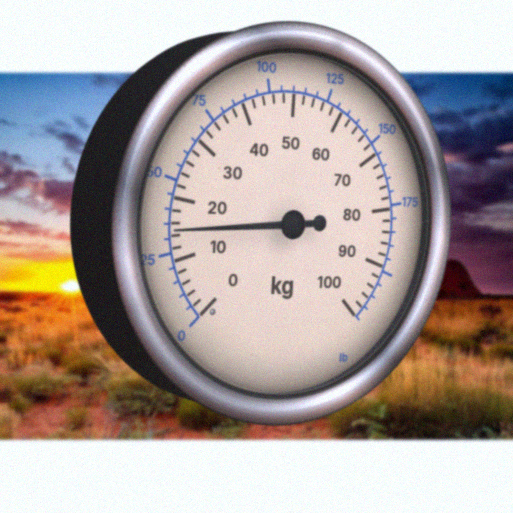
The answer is 15 kg
